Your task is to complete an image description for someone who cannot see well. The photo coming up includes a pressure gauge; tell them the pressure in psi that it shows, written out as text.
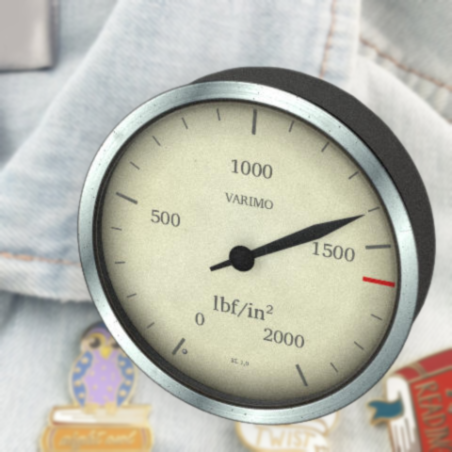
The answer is 1400 psi
